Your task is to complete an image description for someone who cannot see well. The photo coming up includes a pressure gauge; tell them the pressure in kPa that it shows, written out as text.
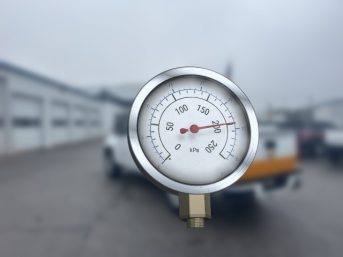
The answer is 200 kPa
